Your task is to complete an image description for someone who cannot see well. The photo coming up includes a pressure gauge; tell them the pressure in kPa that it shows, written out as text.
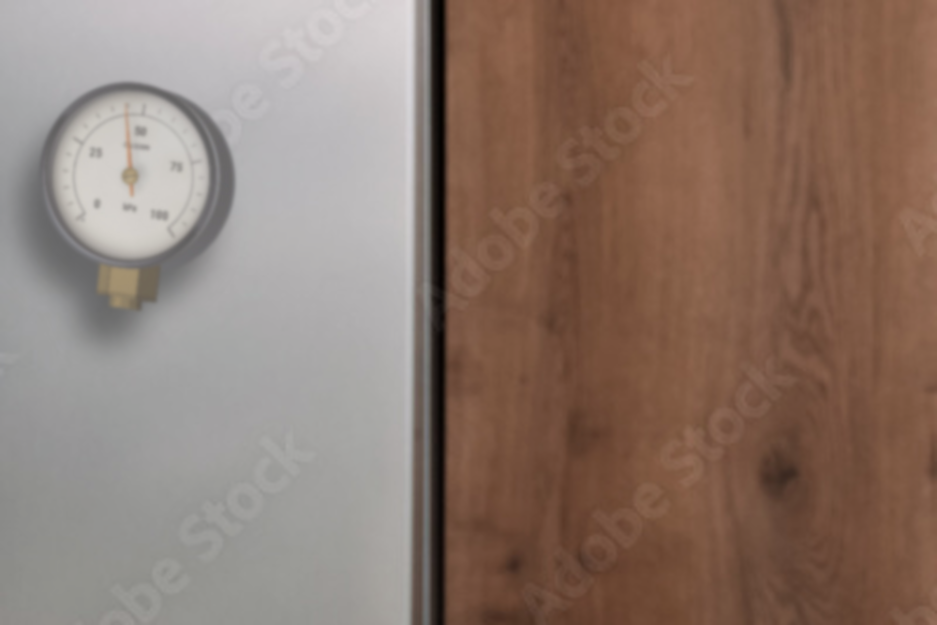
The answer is 45 kPa
